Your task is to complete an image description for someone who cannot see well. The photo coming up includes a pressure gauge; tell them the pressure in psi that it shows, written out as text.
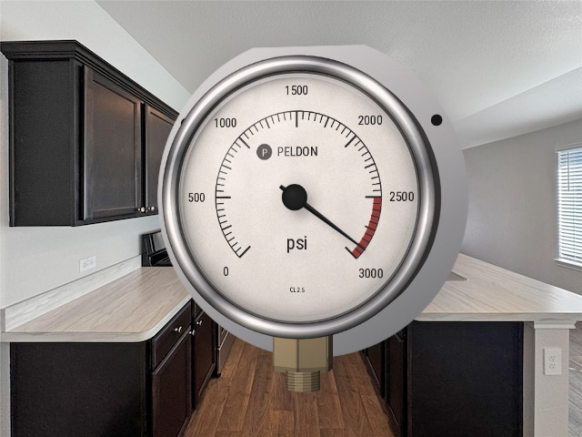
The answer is 2900 psi
